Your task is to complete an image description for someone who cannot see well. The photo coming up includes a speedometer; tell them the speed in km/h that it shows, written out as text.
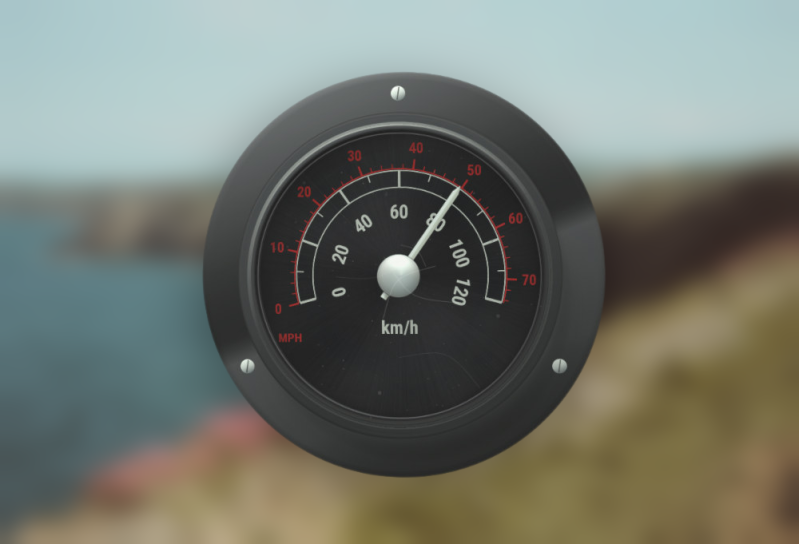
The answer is 80 km/h
